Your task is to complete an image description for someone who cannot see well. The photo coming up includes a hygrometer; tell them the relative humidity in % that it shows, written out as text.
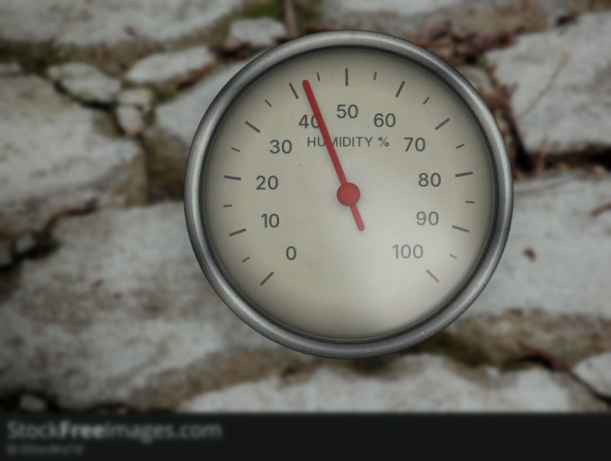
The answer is 42.5 %
